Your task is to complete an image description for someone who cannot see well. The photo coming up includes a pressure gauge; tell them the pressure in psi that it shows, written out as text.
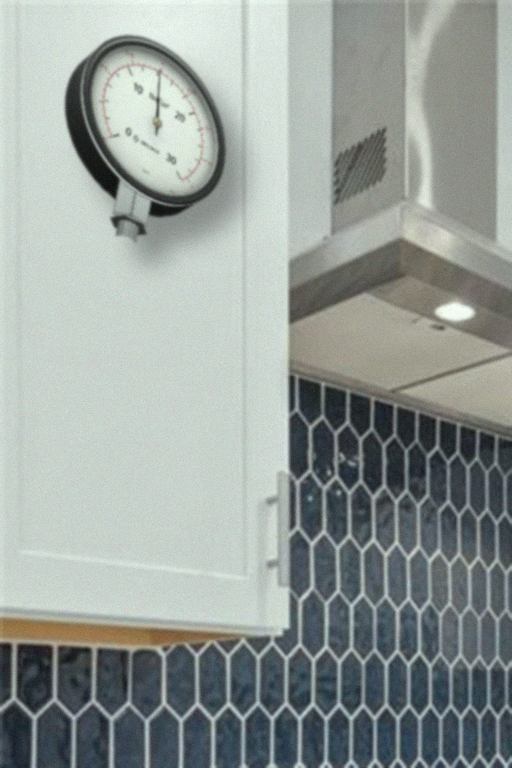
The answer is 14 psi
